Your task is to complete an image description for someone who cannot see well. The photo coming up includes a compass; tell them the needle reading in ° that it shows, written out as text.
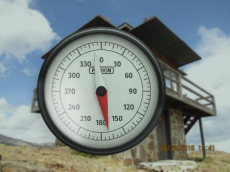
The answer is 170 °
